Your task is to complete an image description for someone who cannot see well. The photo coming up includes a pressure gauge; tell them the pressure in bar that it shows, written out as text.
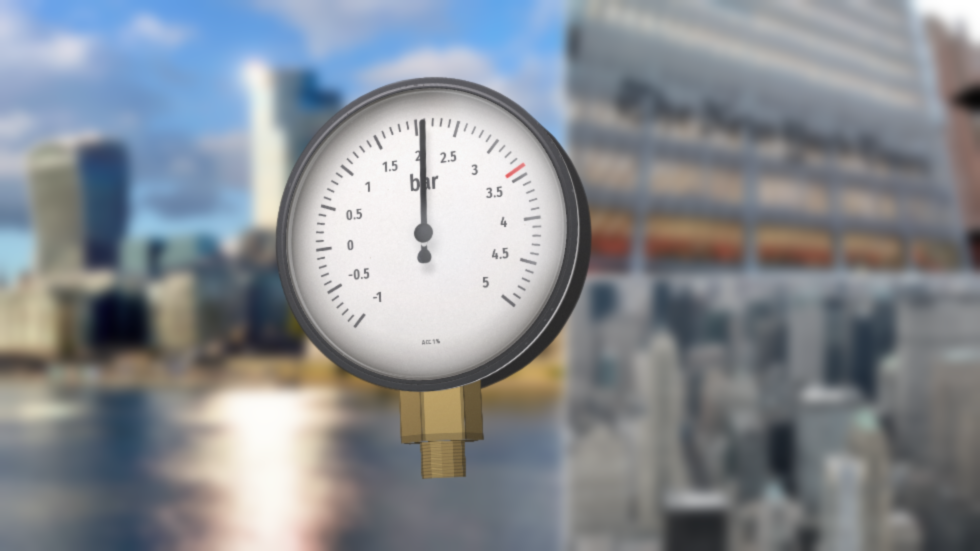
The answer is 2.1 bar
